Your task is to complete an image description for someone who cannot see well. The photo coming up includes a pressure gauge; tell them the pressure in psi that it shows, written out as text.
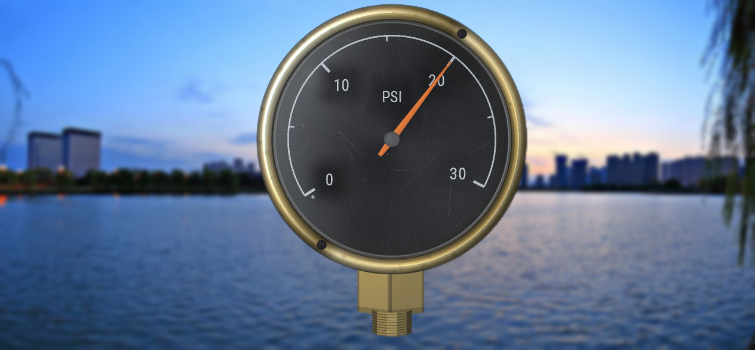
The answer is 20 psi
